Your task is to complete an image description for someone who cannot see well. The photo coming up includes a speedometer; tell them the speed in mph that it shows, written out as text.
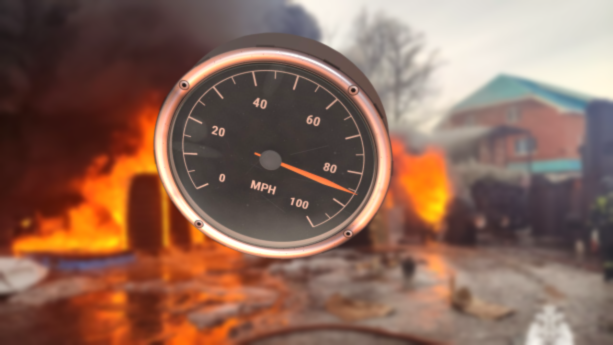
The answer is 85 mph
